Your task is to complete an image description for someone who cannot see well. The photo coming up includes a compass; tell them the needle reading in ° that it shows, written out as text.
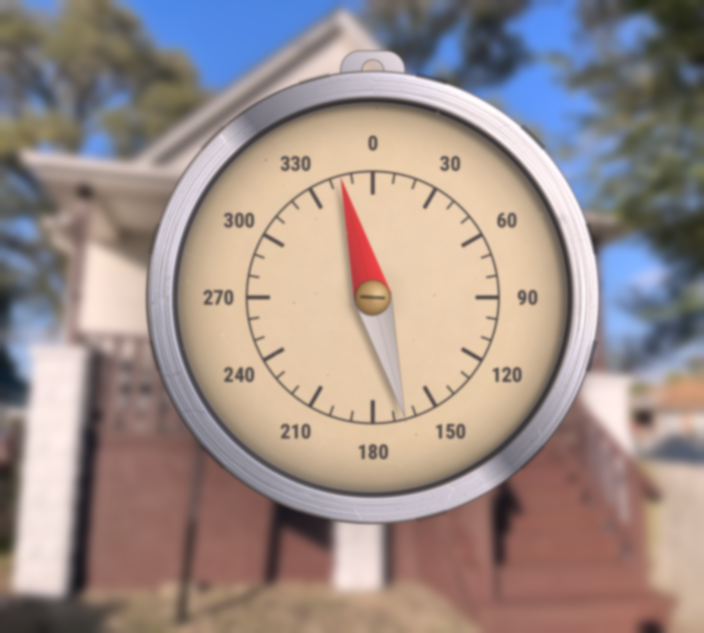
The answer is 345 °
